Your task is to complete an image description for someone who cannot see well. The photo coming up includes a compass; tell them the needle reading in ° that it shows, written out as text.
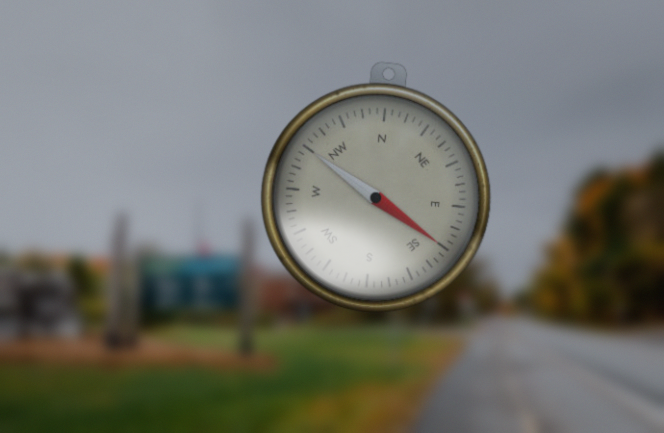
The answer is 120 °
